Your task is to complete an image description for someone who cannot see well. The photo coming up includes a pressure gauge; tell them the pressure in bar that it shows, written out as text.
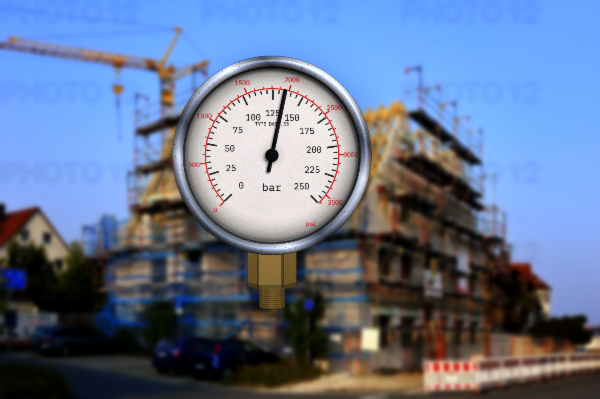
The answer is 135 bar
